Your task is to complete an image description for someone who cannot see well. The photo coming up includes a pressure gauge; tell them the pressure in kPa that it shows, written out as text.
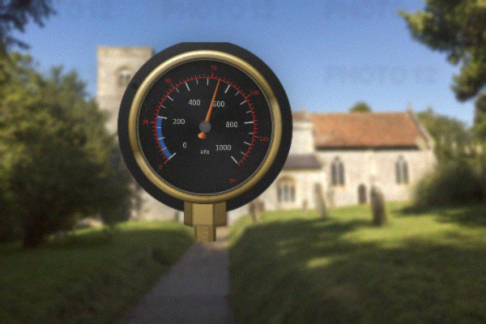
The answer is 550 kPa
